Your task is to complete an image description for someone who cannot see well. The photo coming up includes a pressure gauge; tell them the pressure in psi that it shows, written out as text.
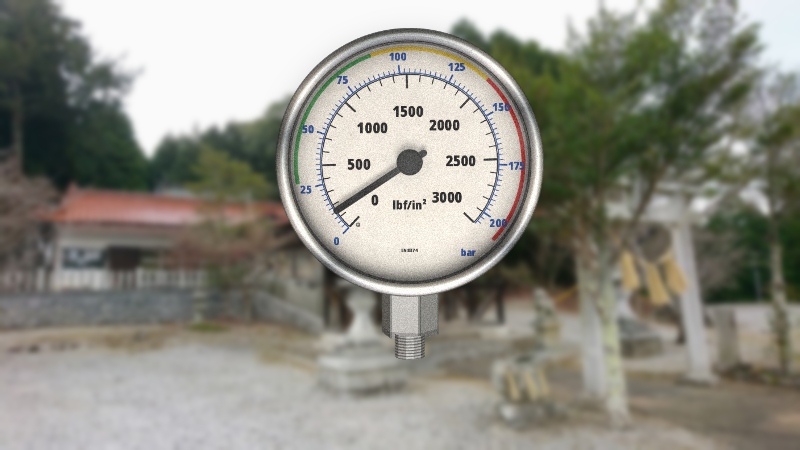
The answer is 150 psi
